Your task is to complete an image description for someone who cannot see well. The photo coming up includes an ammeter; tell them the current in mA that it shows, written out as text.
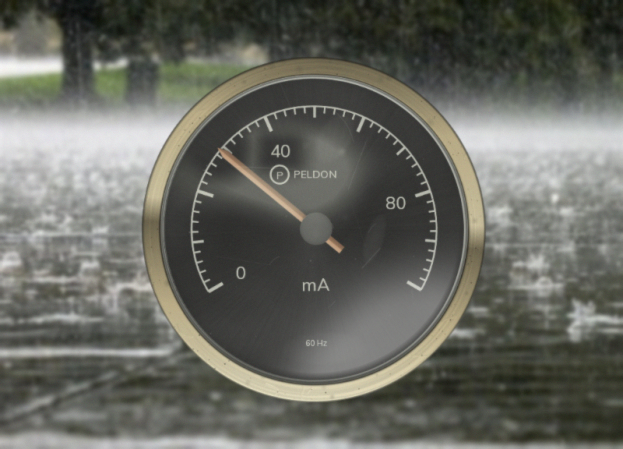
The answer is 29 mA
